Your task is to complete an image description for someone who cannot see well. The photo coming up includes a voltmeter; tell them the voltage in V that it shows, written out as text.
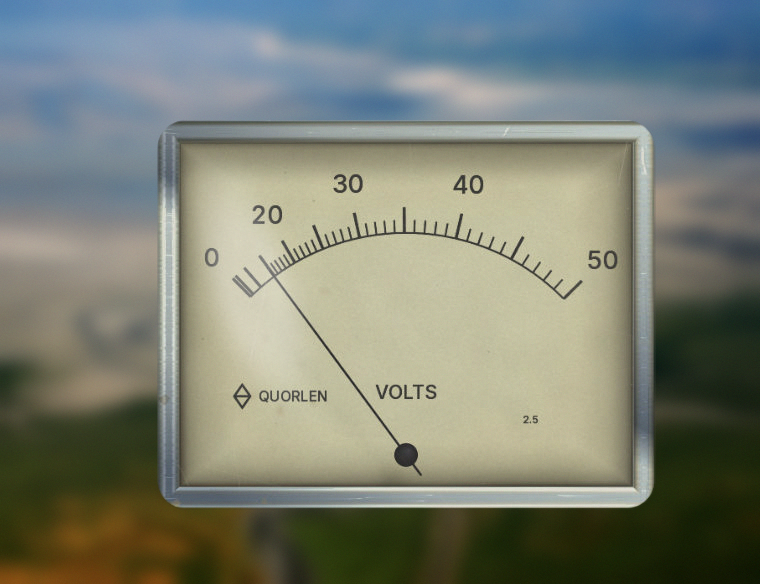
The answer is 15 V
